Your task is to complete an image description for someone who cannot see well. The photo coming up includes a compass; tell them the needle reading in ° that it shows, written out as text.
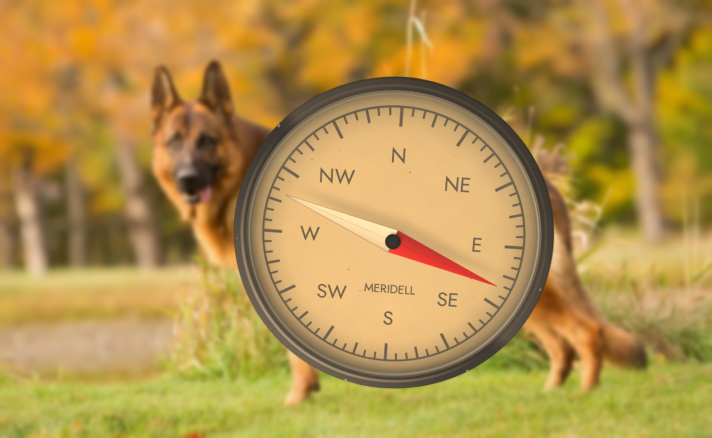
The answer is 110 °
